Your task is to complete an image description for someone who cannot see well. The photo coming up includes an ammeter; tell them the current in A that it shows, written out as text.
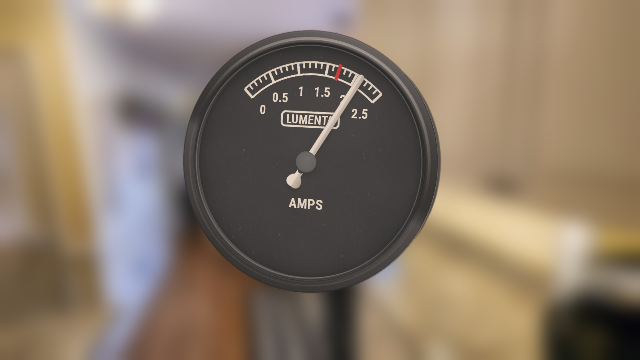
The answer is 2.1 A
